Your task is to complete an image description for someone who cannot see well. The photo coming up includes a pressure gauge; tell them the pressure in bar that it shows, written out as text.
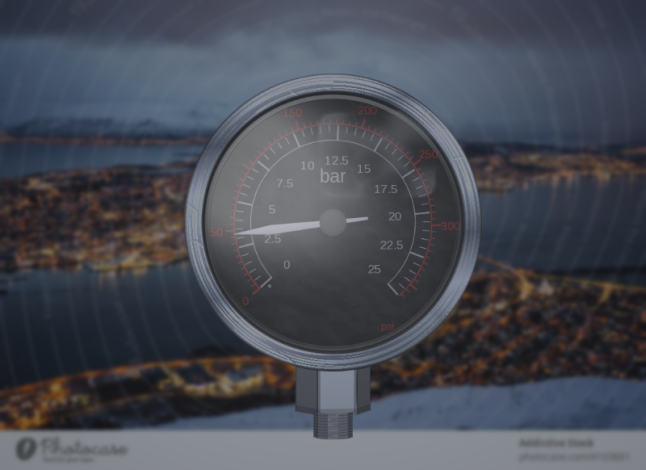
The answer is 3.25 bar
